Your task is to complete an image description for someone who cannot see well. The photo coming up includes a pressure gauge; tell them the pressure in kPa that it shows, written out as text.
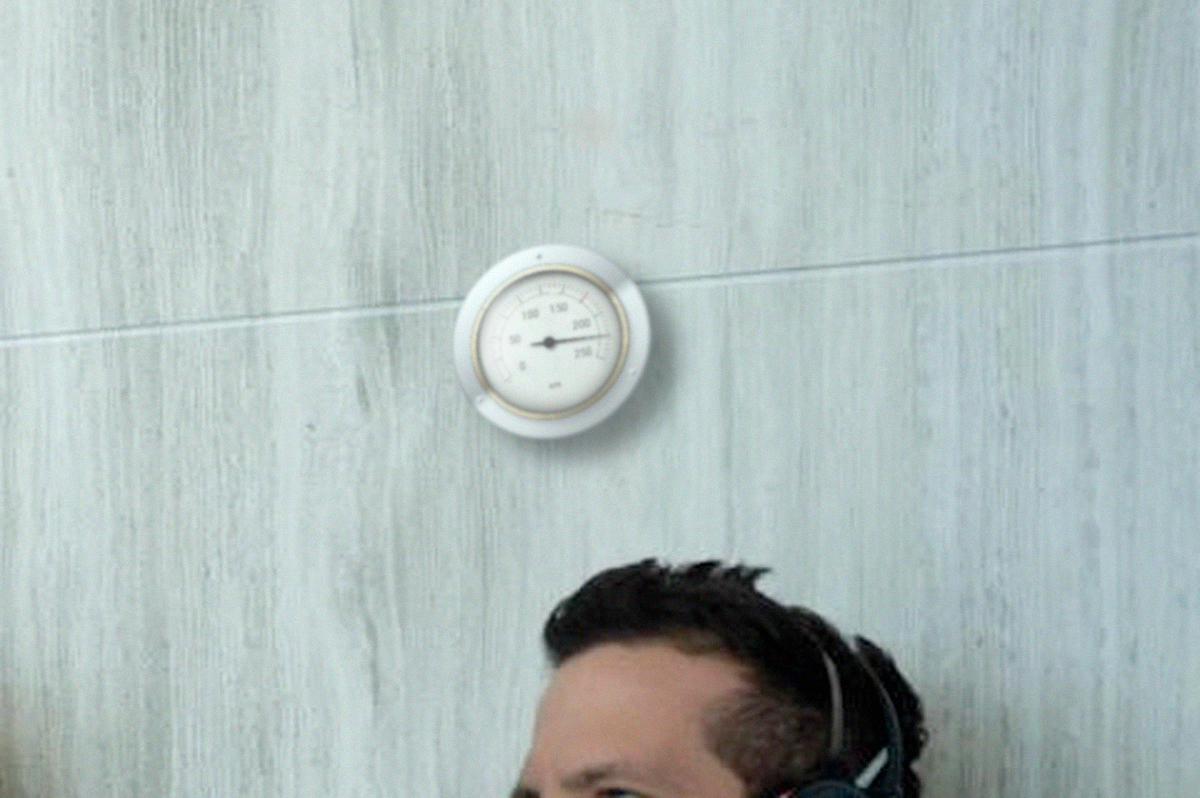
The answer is 225 kPa
